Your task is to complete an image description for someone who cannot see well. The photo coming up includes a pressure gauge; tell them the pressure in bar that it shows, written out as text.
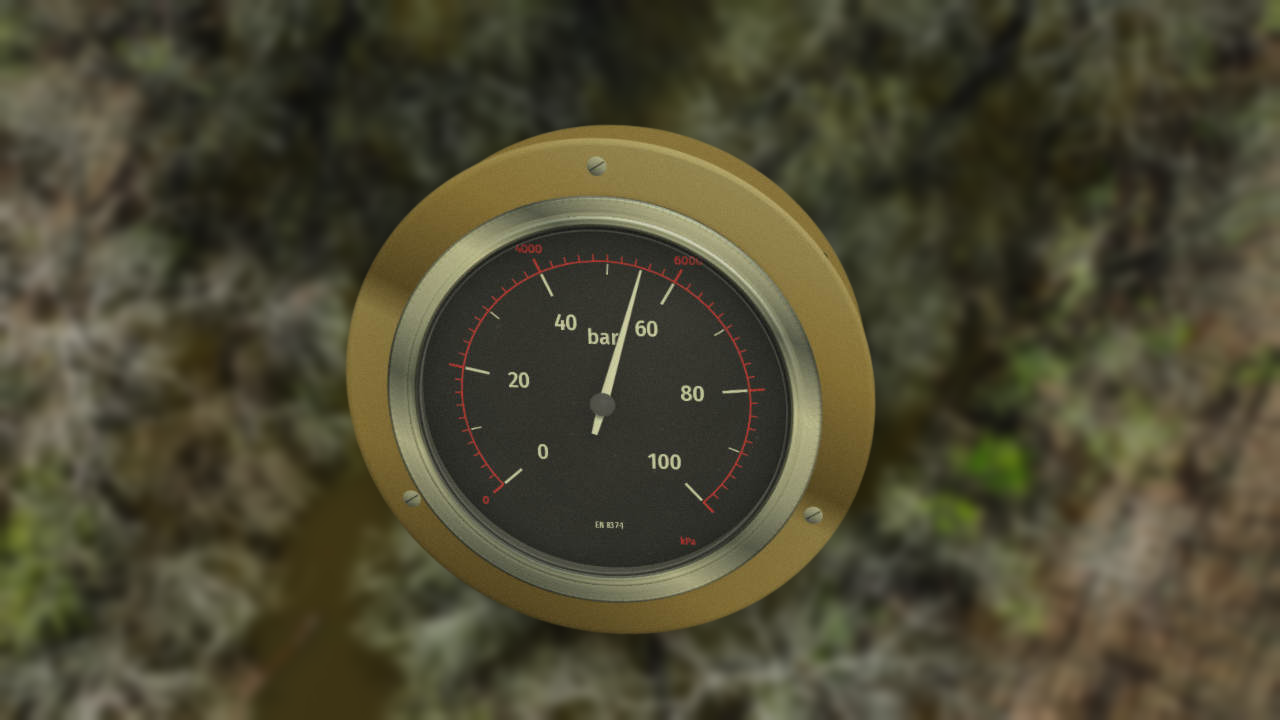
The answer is 55 bar
